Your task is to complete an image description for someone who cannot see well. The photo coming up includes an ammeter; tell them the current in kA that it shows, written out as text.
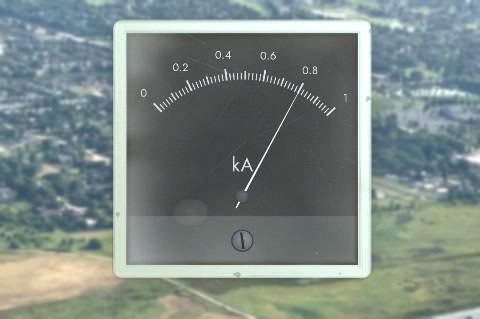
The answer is 0.8 kA
